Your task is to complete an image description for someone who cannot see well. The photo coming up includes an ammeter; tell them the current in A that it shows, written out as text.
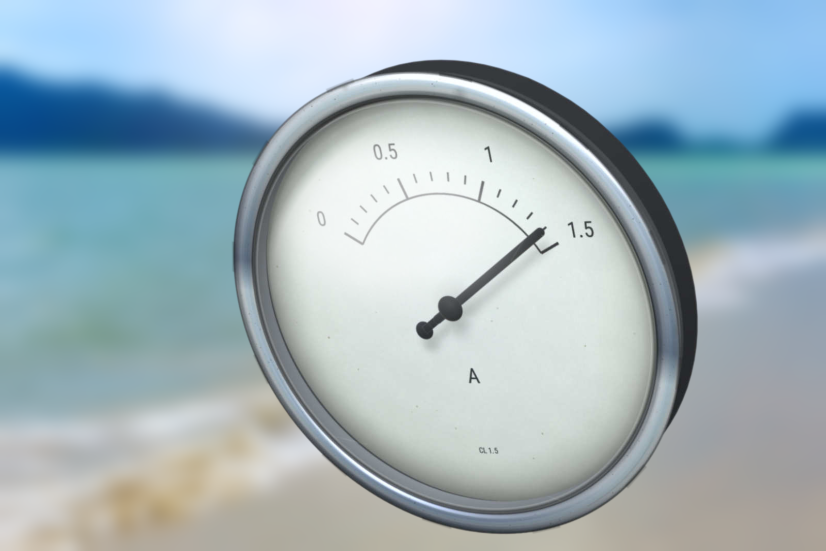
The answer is 1.4 A
